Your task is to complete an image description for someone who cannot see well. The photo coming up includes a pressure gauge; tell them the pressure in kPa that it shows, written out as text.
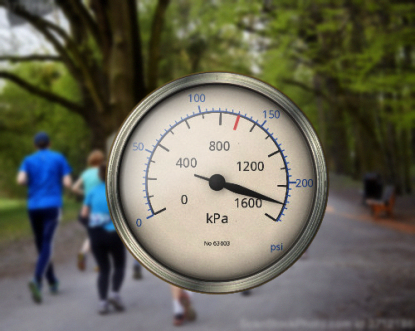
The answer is 1500 kPa
